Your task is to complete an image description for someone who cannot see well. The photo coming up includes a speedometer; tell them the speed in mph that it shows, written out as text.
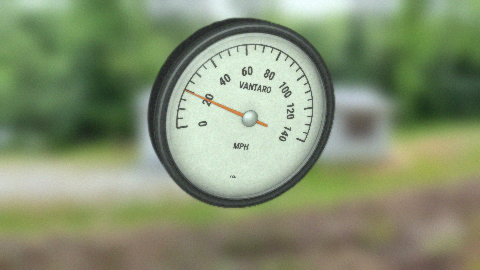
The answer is 20 mph
